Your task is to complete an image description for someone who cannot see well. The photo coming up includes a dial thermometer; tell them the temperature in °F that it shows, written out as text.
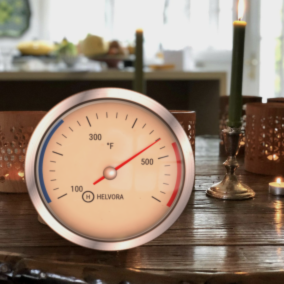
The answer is 460 °F
